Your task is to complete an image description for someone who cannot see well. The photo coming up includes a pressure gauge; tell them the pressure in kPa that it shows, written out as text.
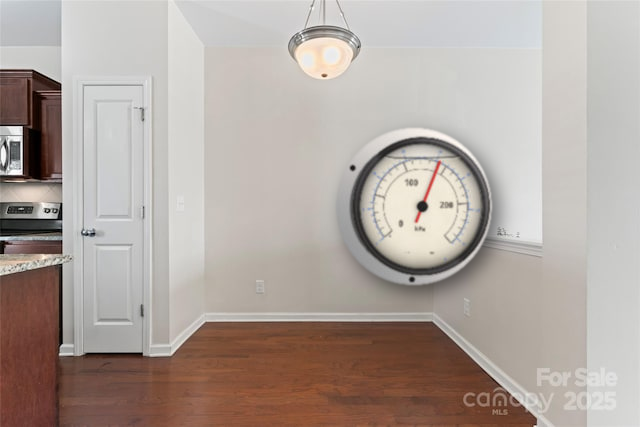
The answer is 140 kPa
